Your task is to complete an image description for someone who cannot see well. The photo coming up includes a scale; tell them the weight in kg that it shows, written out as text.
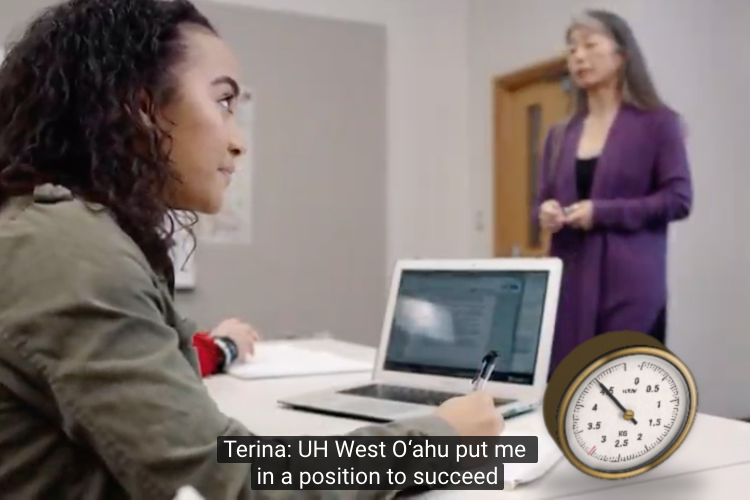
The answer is 4.5 kg
